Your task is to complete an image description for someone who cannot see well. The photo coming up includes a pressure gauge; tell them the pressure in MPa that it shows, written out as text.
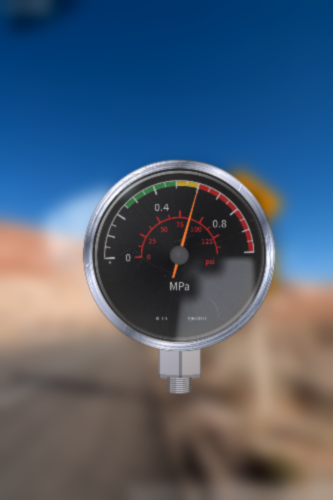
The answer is 0.6 MPa
